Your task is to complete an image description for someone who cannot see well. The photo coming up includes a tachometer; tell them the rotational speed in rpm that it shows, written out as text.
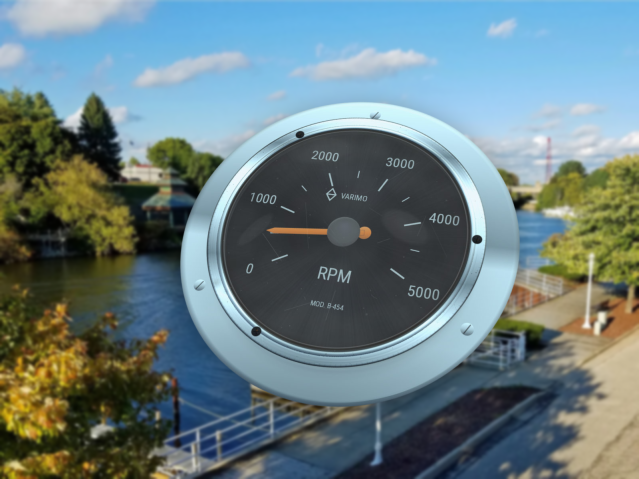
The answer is 500 rpm
